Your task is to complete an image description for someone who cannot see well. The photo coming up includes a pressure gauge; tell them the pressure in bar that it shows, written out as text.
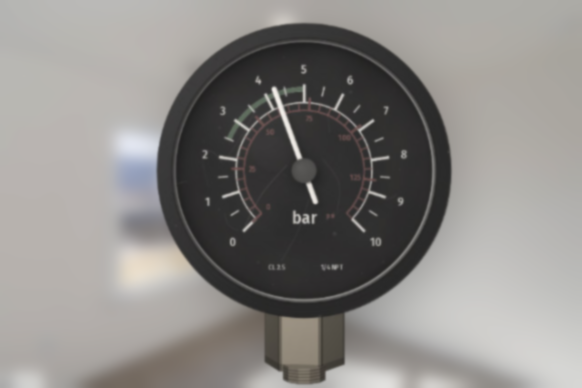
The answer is 4.25 bar
